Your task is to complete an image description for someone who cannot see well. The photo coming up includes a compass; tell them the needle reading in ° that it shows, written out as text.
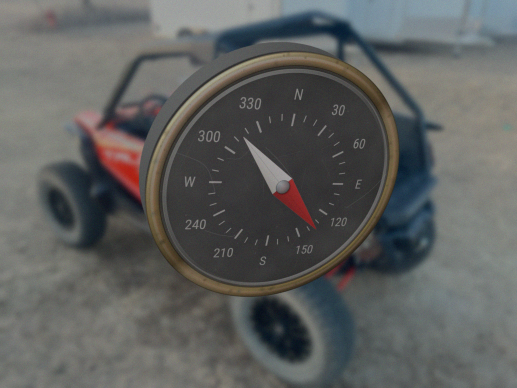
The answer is 135 °
